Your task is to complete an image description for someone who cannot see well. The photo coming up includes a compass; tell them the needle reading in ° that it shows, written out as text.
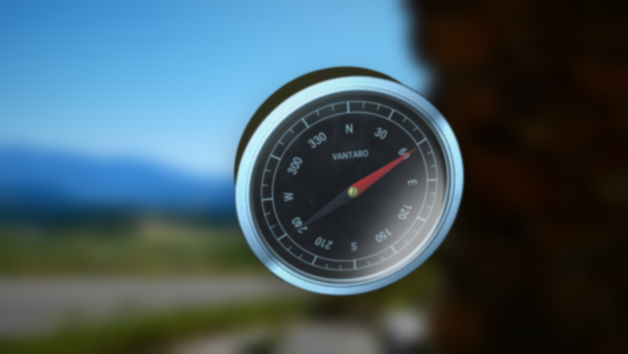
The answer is 60 °
